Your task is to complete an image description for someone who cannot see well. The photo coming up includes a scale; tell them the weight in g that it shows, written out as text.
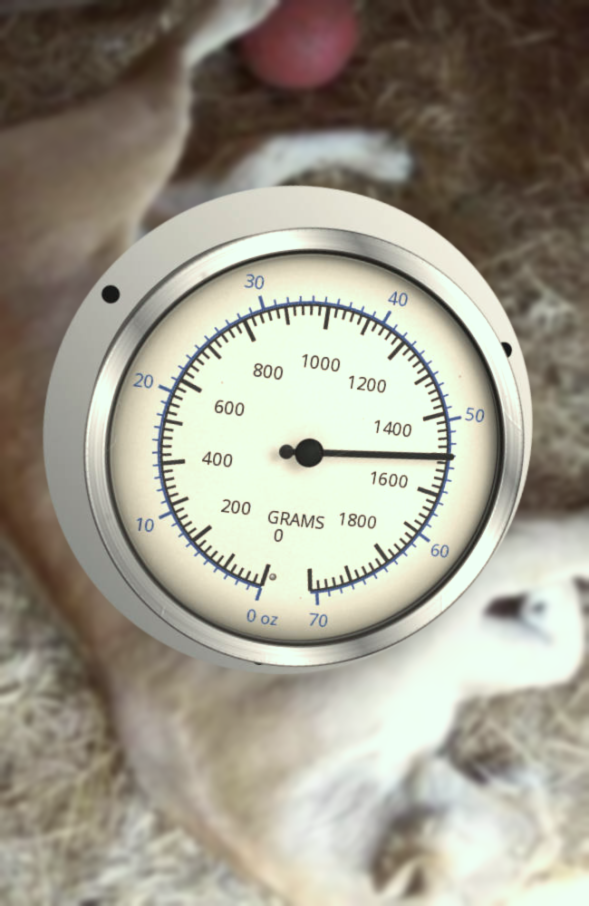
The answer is 1500 g
